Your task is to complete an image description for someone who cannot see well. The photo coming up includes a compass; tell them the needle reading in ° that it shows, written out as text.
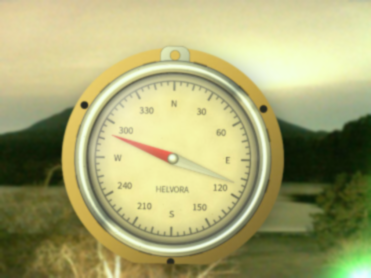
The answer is 290 °
